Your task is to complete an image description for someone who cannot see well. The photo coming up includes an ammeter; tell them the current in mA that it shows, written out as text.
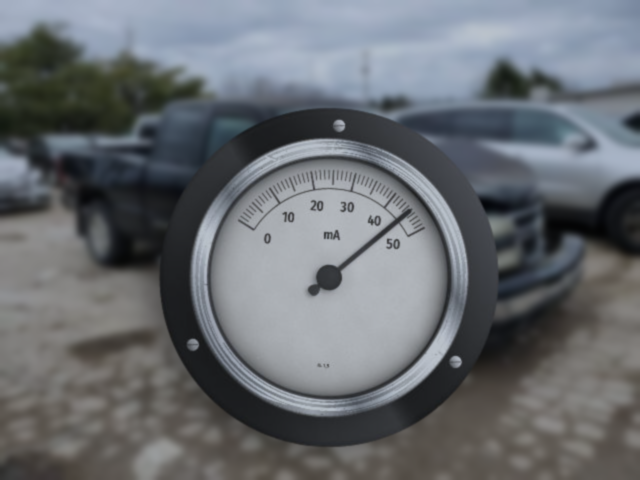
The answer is 45 mA
